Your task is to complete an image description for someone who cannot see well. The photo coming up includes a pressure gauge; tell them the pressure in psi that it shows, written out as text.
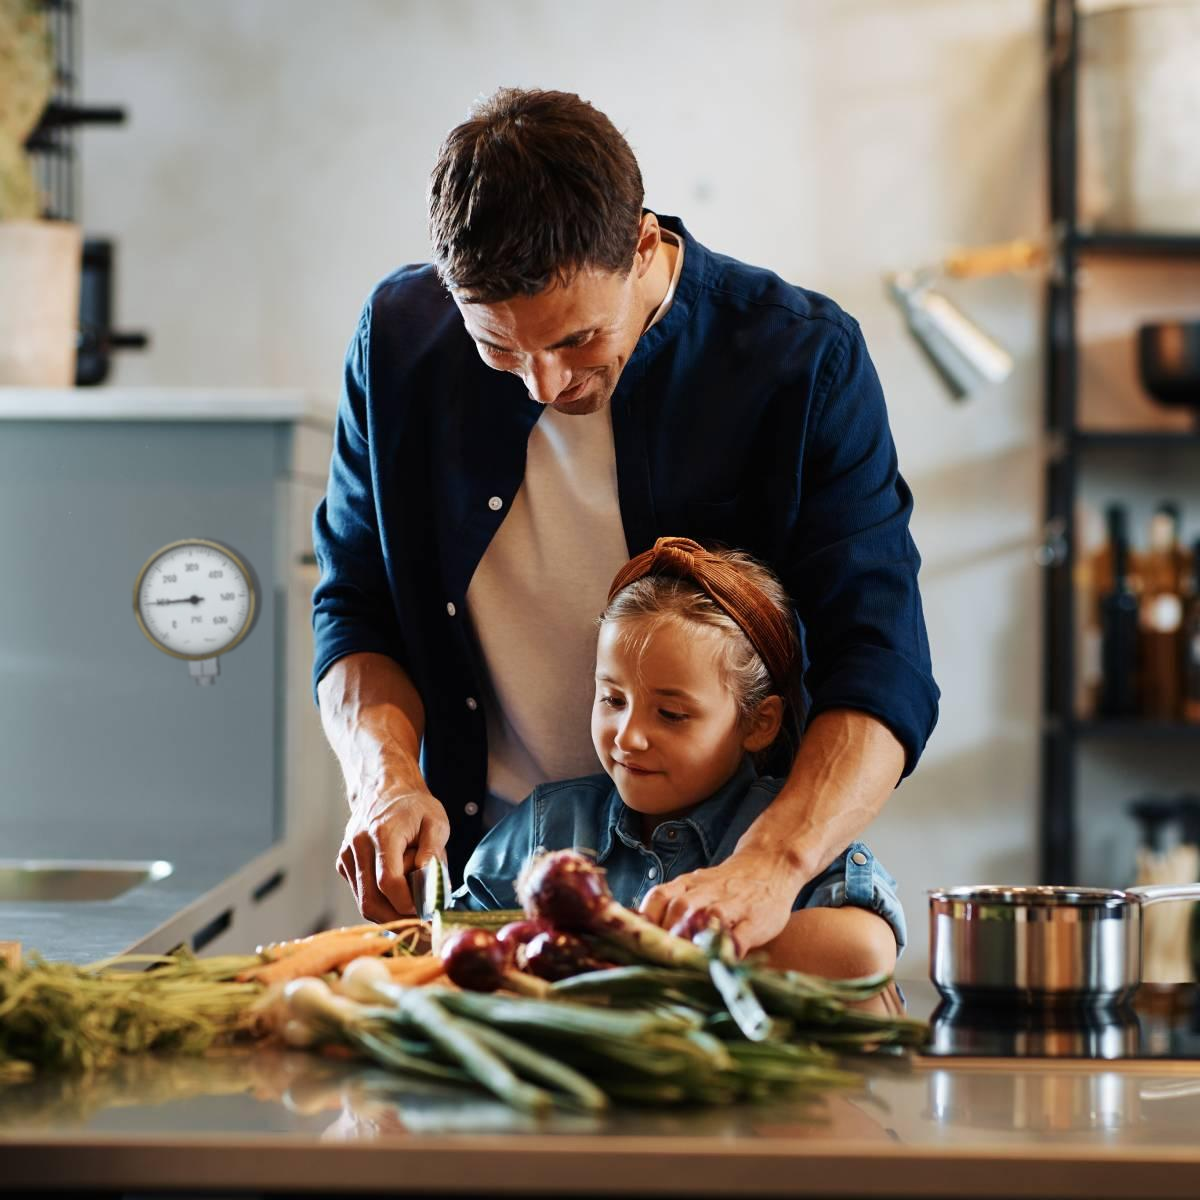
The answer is 100 psi
